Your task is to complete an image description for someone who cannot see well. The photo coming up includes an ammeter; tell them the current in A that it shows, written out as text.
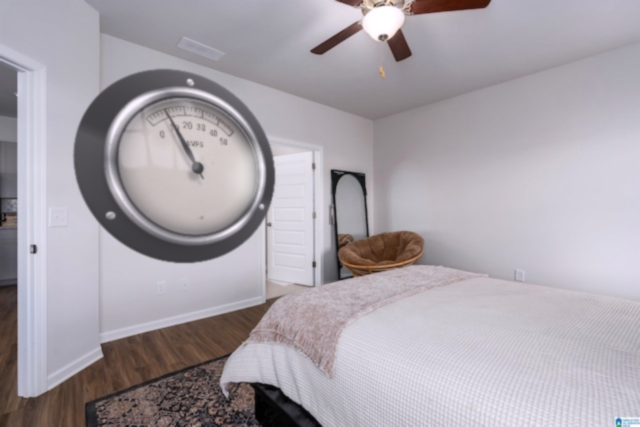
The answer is 10 A
